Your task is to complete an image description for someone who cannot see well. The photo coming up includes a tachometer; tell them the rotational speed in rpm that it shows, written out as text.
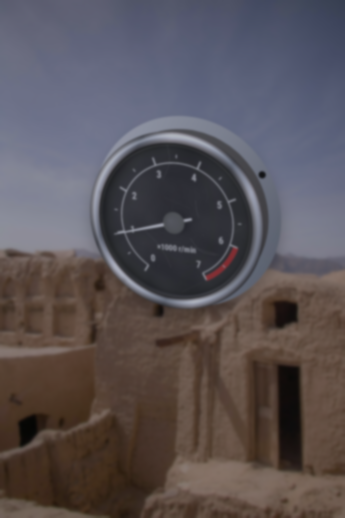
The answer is 1000 rpm
